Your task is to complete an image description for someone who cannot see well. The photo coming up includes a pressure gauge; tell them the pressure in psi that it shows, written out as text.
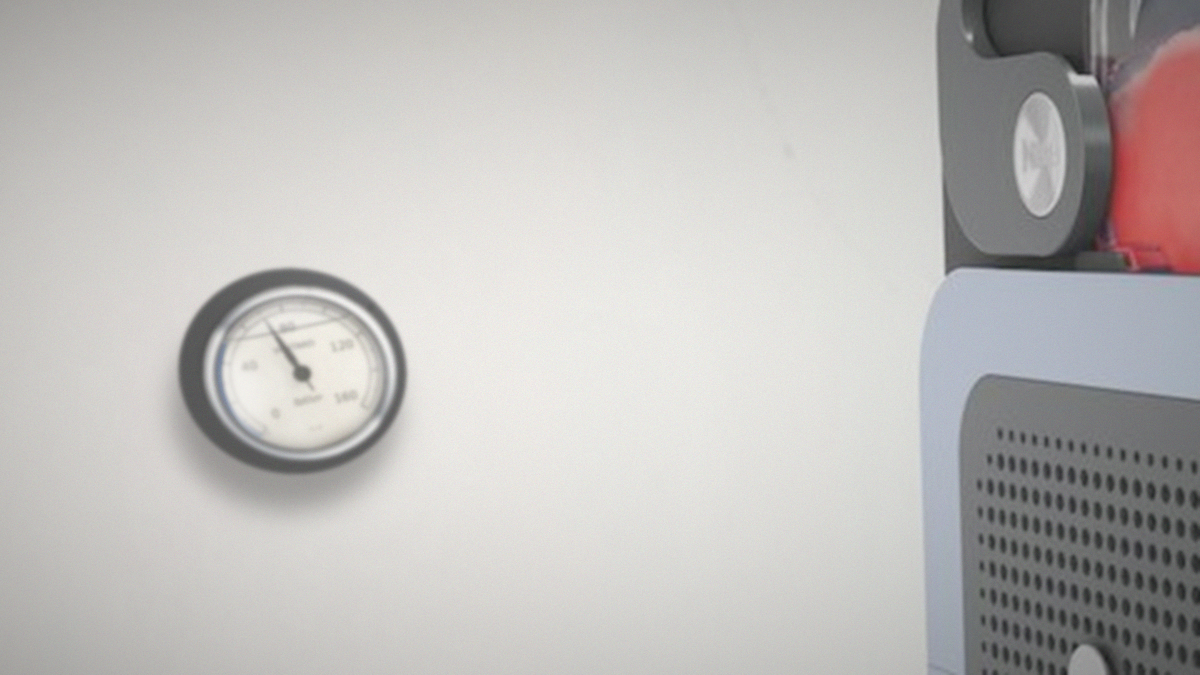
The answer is 70 psi
